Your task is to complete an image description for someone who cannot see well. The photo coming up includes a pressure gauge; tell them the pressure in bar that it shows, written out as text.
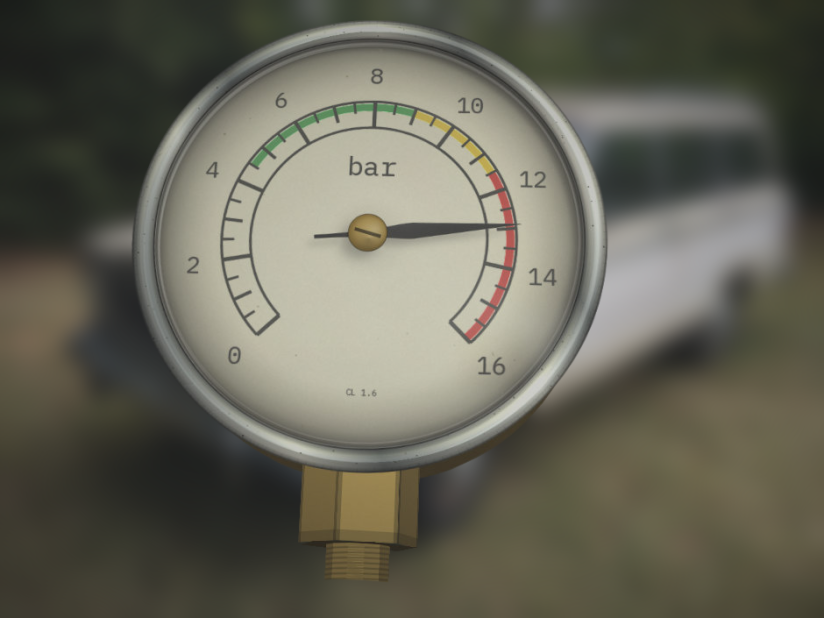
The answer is 13 bar
